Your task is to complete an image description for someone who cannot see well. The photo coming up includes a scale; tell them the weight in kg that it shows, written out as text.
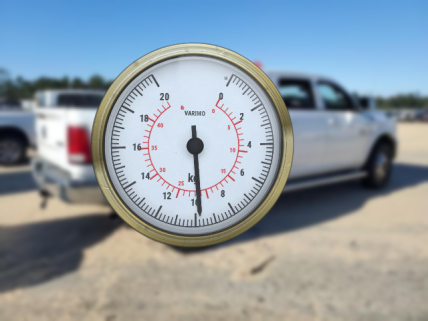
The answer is 9.8 kg
